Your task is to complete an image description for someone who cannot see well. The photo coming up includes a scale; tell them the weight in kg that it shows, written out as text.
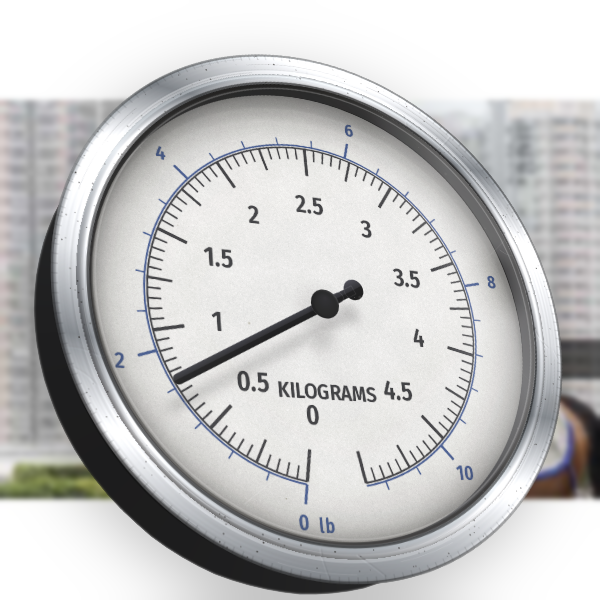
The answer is 0.75 kg
